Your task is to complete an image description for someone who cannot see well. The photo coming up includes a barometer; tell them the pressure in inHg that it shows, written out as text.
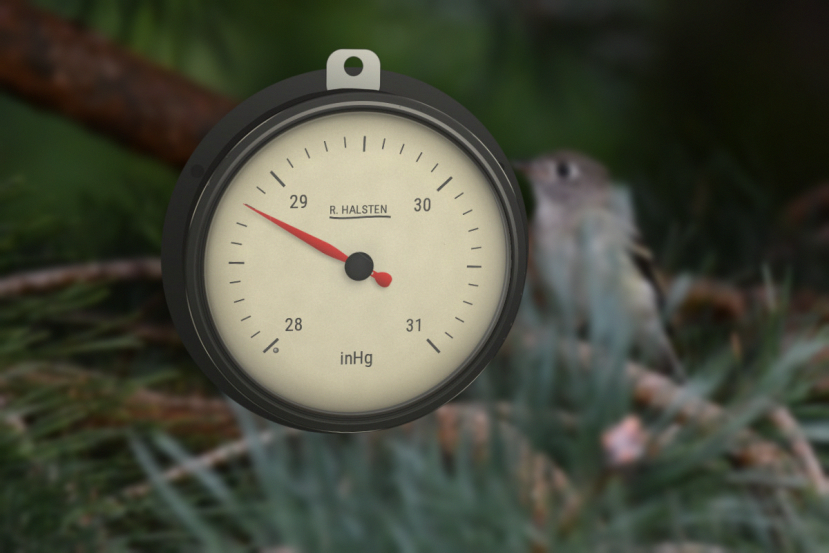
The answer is 28.8 inHg
